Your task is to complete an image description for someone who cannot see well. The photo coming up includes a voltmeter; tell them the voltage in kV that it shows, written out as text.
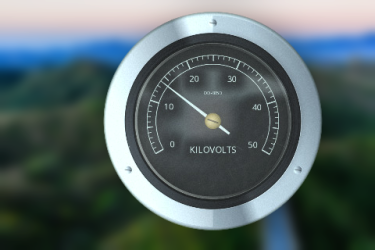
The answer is 14 kV
